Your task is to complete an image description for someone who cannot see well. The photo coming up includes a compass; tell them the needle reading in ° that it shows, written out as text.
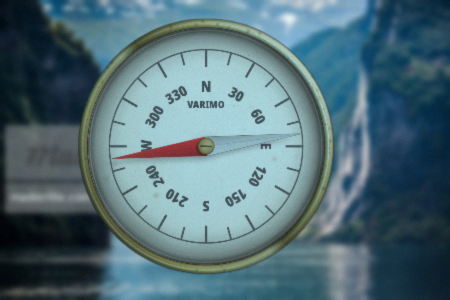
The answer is 262.5 °
